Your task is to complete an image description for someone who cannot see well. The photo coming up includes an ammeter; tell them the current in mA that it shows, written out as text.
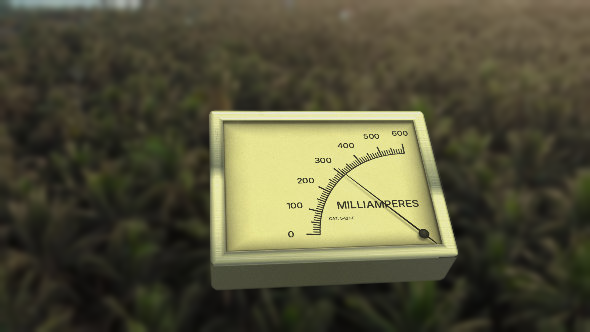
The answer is 300 mA
